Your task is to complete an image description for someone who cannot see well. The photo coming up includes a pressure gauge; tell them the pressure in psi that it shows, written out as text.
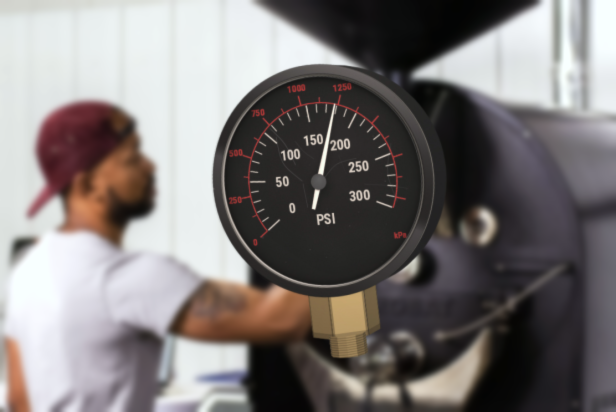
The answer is 180 psi
